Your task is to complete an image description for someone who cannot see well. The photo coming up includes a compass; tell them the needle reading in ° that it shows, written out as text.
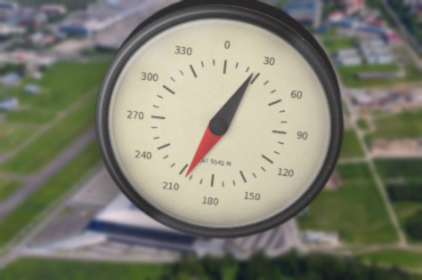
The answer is 205 °
